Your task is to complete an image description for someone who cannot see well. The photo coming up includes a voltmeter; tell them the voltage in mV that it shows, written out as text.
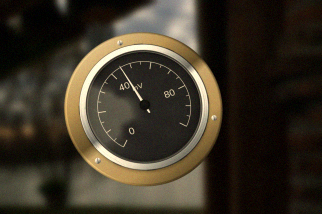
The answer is 45 mV
